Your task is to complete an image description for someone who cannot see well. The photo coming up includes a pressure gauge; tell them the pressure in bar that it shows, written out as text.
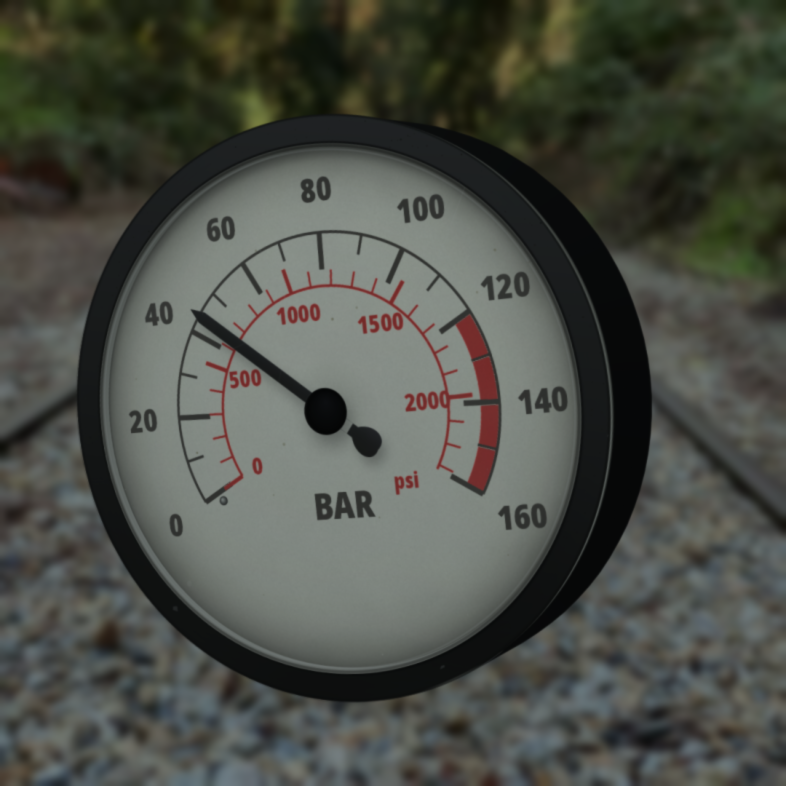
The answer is 45 bar
